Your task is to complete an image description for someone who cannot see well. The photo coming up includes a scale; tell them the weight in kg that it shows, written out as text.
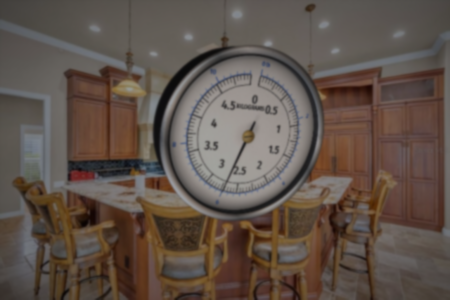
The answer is 2.75 kg
